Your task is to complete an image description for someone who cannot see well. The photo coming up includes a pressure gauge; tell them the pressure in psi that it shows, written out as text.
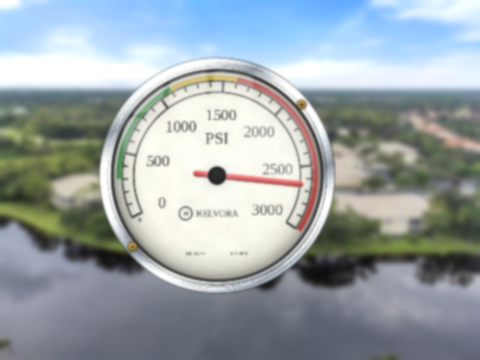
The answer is 2650 psi
